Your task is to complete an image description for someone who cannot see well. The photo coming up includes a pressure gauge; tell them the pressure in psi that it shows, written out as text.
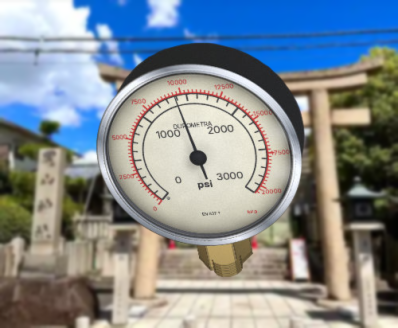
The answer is 1400 psi
